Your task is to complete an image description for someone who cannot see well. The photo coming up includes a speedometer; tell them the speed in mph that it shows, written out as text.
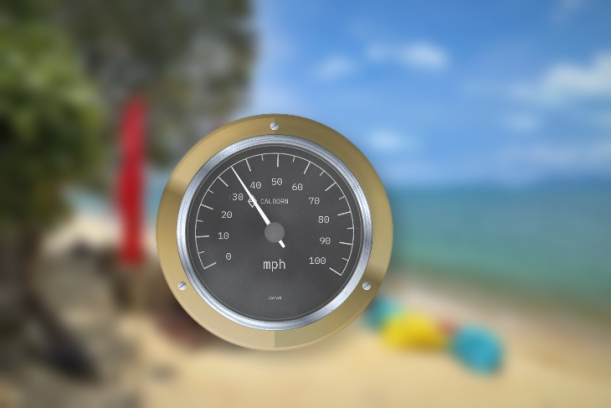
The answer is 35 mph
